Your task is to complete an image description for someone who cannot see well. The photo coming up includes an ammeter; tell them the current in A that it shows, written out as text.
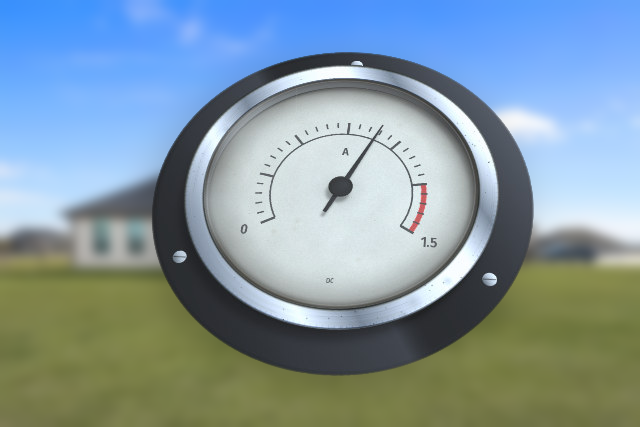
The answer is 0.9 A
